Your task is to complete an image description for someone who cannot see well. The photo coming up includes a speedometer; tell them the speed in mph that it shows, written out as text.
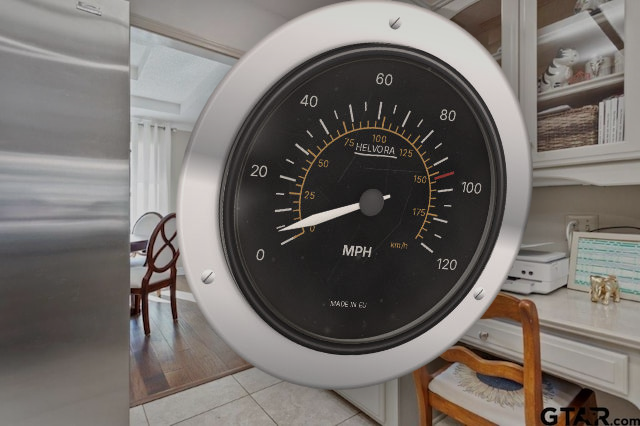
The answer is 5 mph
